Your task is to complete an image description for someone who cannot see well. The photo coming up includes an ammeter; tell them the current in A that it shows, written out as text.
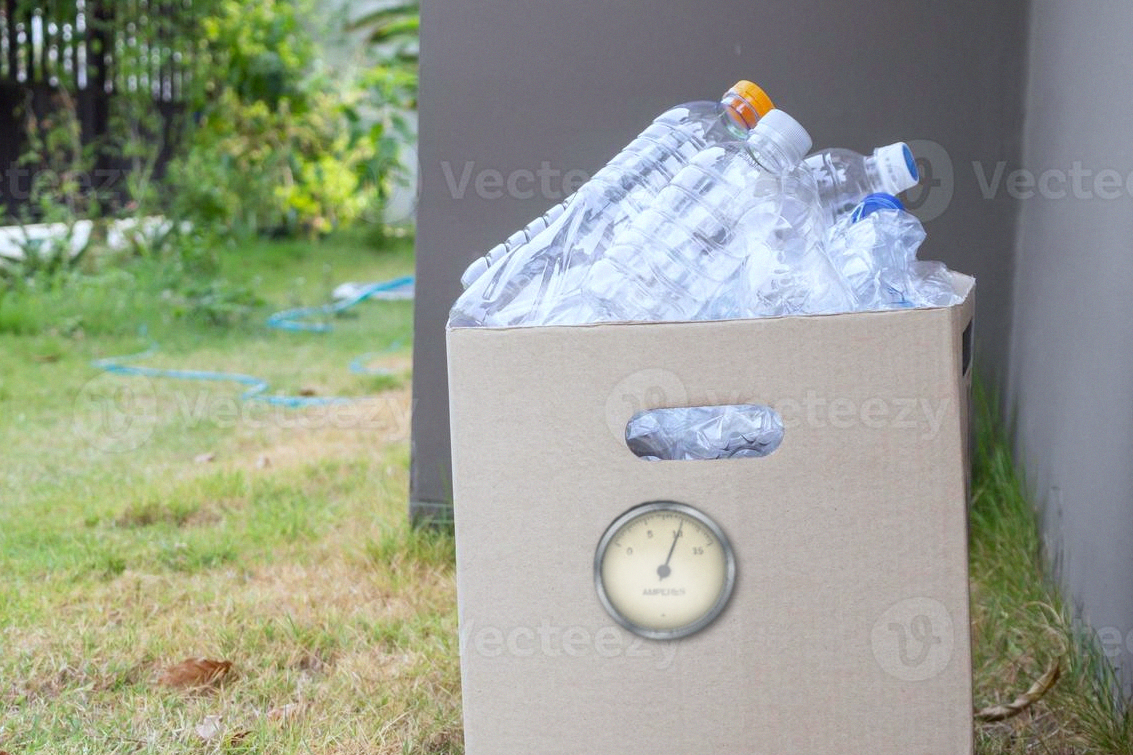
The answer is 10 A
